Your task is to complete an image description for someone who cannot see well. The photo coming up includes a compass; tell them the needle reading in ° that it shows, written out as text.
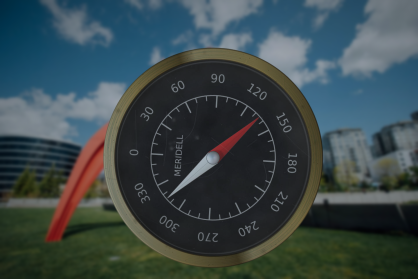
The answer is 135 °
